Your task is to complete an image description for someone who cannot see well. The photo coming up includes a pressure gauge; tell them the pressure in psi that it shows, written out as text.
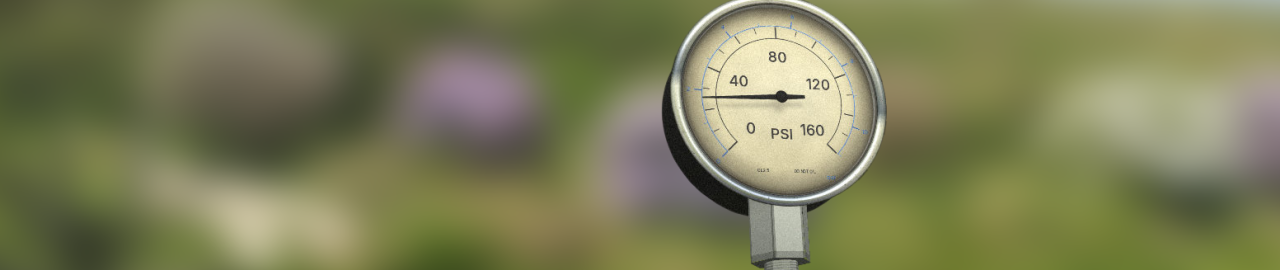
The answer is 25 psi
